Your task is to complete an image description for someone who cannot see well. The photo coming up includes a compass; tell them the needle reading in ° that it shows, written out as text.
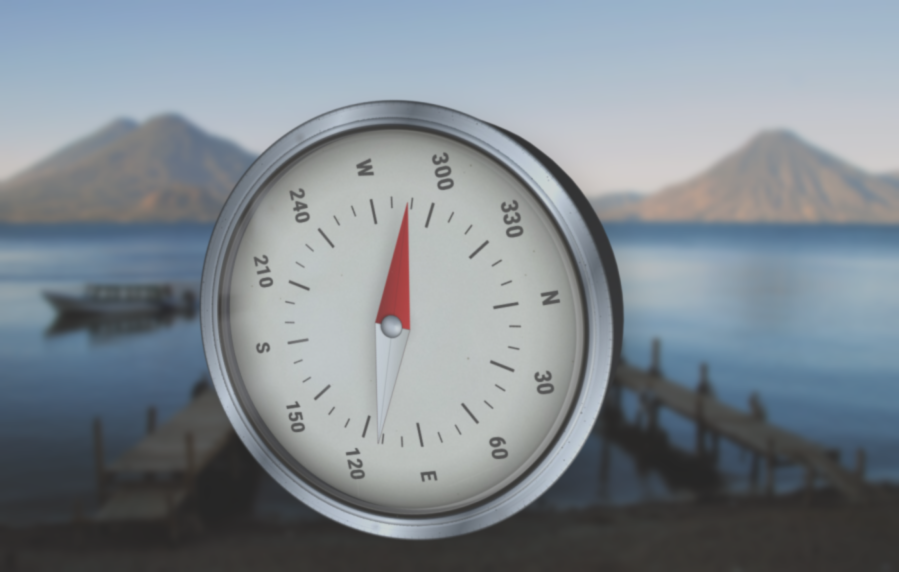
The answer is 290 °
